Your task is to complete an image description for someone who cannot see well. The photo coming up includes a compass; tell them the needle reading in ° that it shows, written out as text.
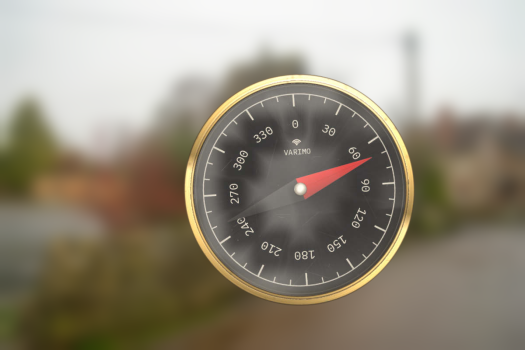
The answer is 70 °
